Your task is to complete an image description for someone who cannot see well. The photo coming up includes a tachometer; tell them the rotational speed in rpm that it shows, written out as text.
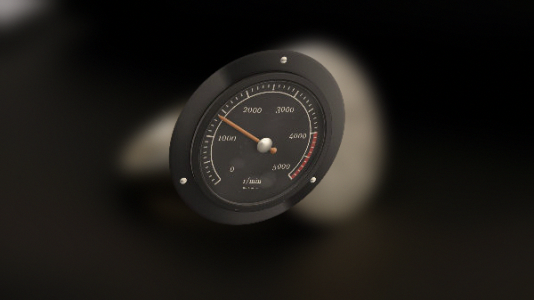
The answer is 1400 rpm
